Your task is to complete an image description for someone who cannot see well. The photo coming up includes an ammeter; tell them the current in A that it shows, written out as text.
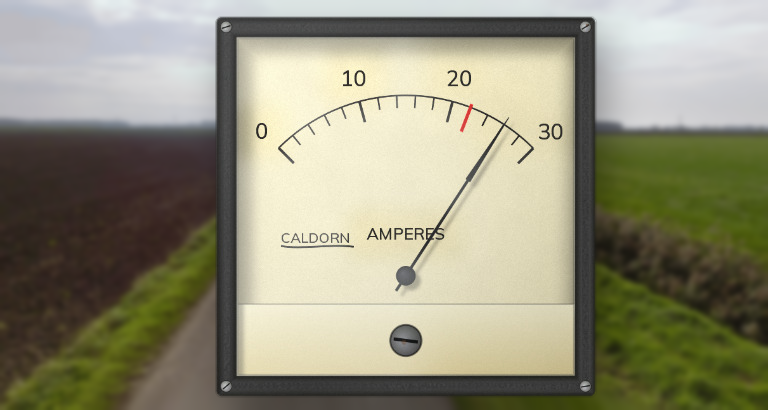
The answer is 26 A
